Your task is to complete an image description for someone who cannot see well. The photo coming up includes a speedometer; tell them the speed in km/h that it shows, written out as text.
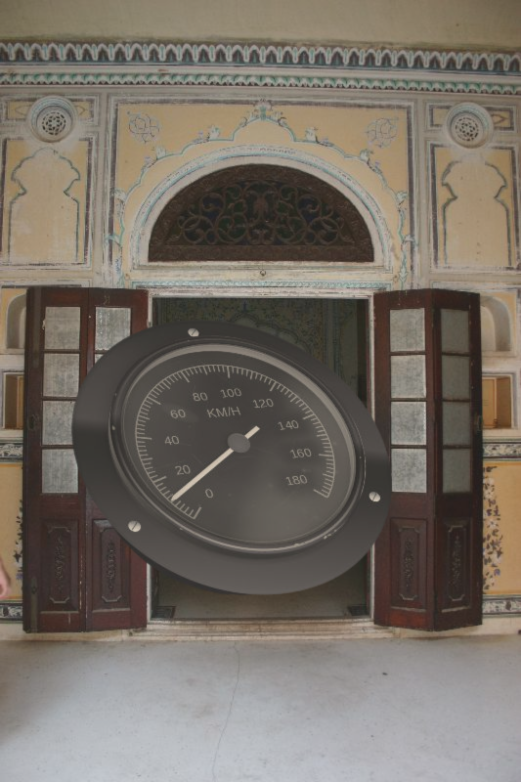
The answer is 10 km/h
